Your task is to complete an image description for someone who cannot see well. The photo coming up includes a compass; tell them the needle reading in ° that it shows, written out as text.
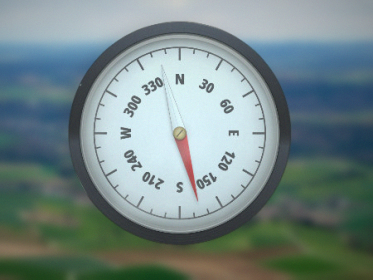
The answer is 165 °
